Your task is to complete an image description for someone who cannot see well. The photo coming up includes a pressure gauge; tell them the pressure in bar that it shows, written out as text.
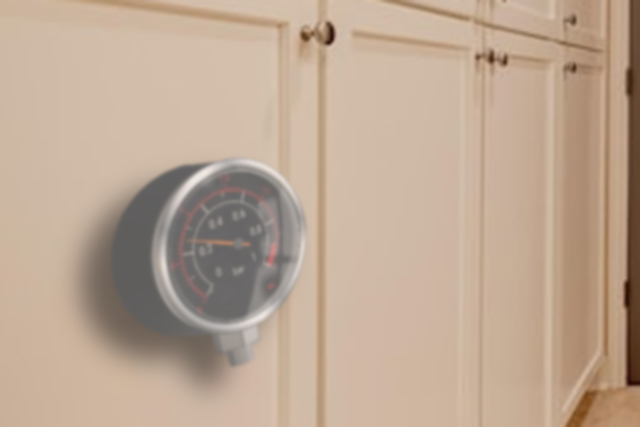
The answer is 0.25 bar
